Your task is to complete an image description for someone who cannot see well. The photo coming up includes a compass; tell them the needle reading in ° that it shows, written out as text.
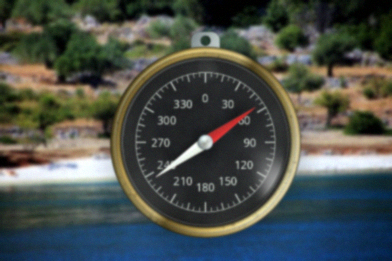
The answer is 55 °
